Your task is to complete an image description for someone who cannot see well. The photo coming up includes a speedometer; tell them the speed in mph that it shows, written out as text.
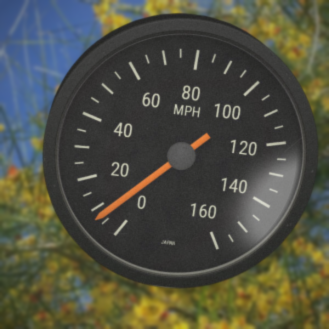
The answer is 7.5 mph
